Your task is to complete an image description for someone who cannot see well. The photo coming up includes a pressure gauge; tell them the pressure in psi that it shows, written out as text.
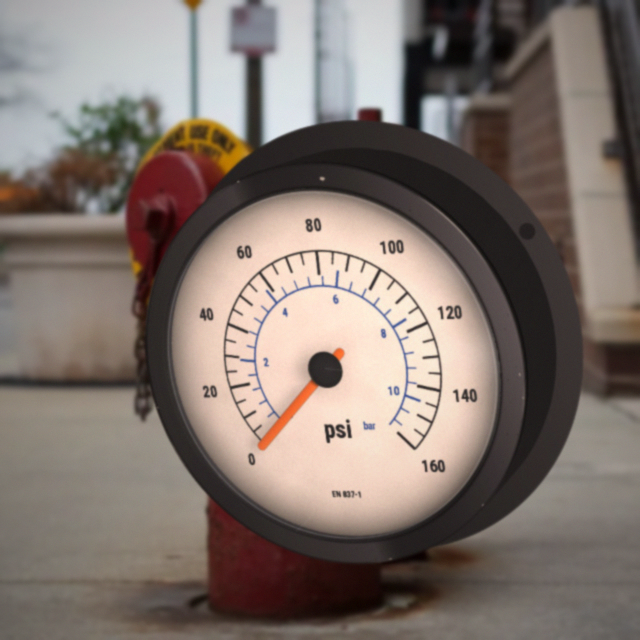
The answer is 0 psi
